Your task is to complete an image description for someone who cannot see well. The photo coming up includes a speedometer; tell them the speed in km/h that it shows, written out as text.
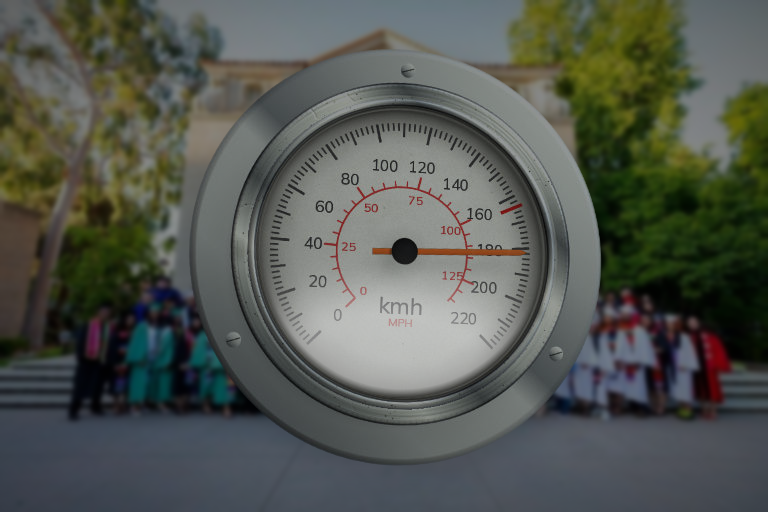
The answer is 182 km/h
